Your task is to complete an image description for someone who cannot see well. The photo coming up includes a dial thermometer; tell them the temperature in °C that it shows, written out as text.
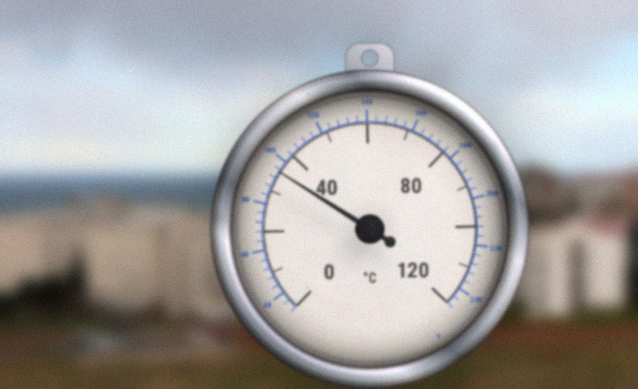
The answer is 35 °C
